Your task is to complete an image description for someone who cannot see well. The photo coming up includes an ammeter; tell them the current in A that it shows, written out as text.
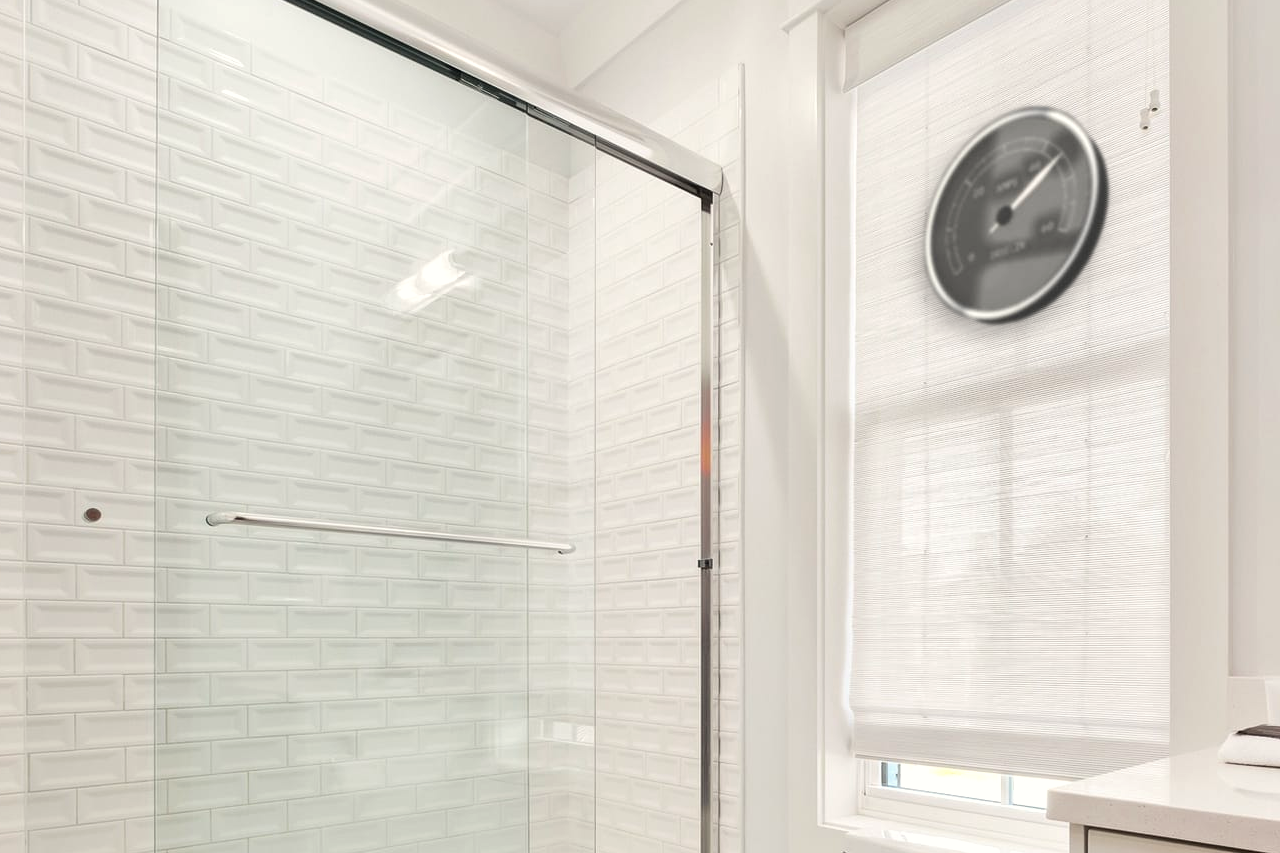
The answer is 45 A
